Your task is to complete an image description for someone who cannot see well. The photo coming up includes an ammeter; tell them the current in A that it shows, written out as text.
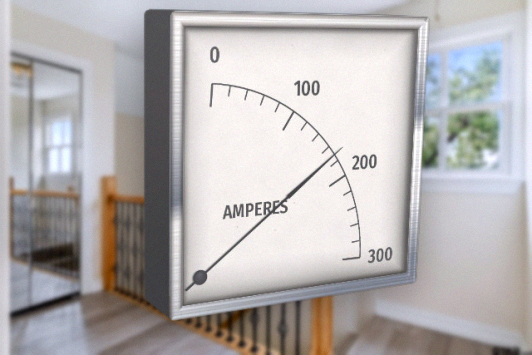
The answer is 170 A
